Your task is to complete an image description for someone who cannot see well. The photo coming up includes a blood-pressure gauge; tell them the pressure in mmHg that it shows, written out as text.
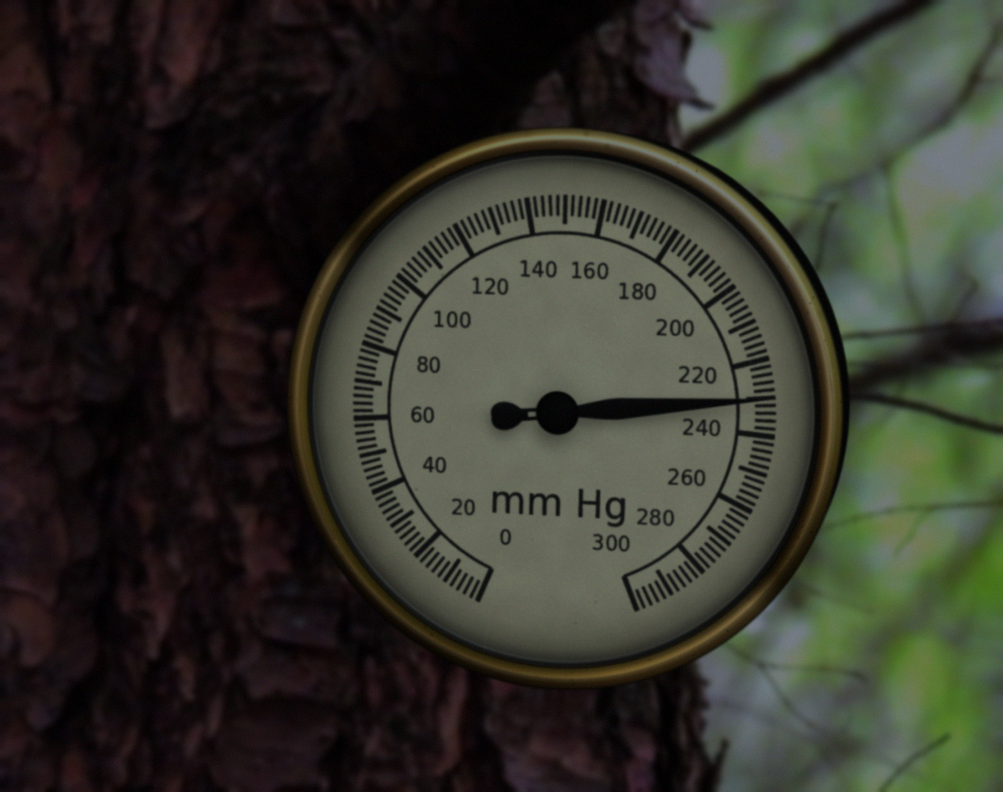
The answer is 230 mmHg
